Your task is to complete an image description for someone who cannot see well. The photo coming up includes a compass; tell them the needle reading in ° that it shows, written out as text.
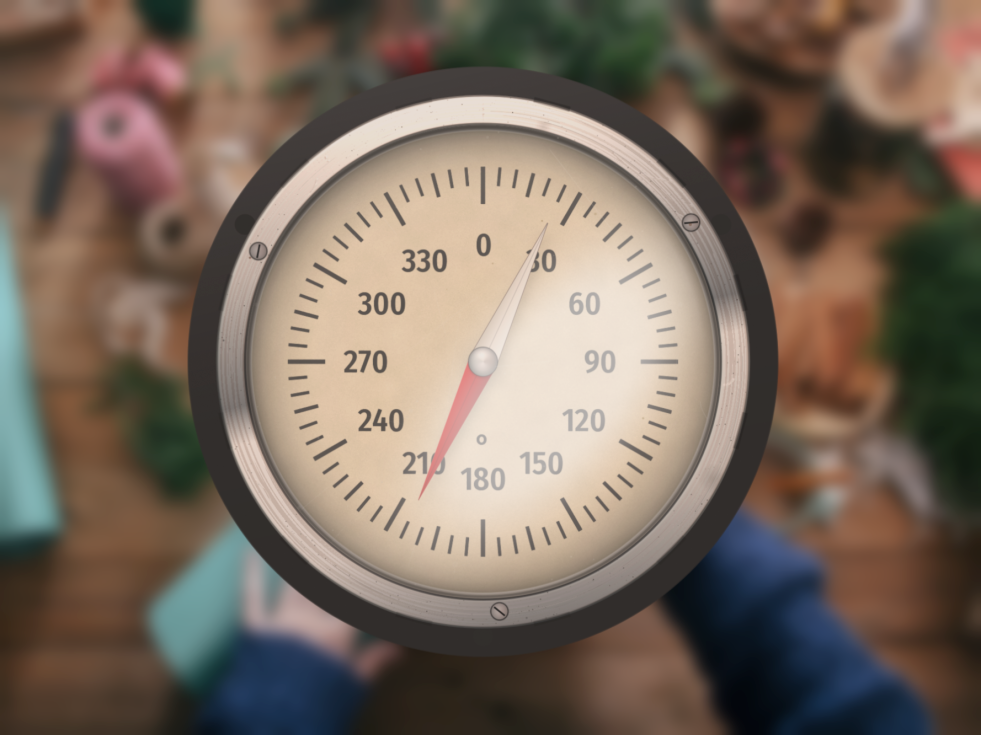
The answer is 205 °
